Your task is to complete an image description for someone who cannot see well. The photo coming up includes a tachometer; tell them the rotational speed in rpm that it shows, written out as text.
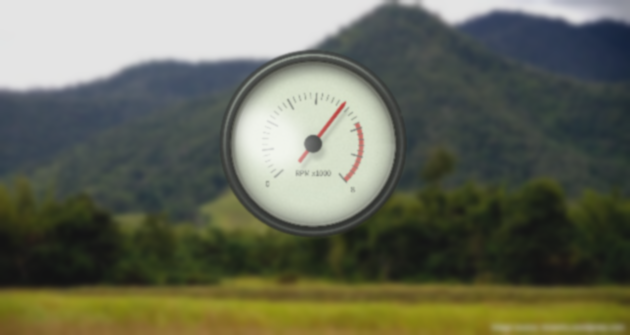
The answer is 5000 rpm
